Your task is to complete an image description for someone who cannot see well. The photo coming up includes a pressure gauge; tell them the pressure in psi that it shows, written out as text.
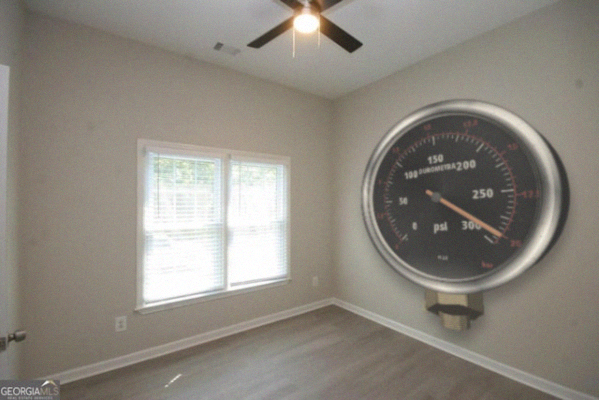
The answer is 290 psi
